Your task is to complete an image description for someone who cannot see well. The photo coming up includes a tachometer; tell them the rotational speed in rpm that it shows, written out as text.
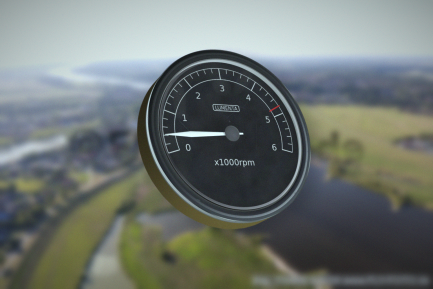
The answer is 400 rpm
